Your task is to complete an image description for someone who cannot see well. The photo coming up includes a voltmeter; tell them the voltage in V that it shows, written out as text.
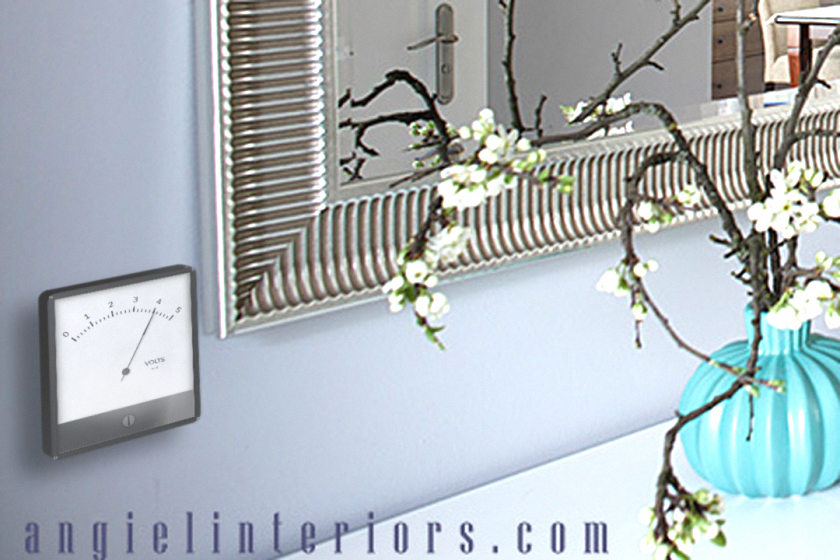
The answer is 4 V
